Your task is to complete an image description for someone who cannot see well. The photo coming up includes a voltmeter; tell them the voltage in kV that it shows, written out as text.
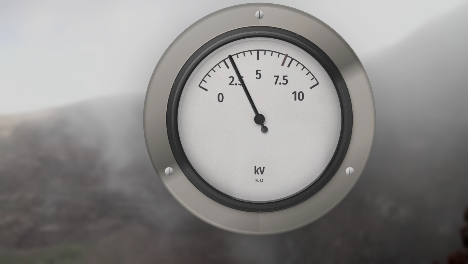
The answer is 3 kV
